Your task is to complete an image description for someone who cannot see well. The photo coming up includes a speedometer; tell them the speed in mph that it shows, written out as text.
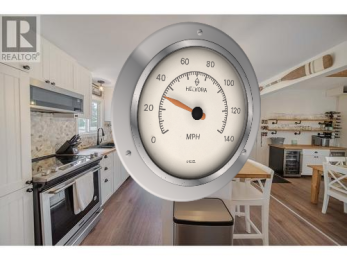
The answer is 30 mph
